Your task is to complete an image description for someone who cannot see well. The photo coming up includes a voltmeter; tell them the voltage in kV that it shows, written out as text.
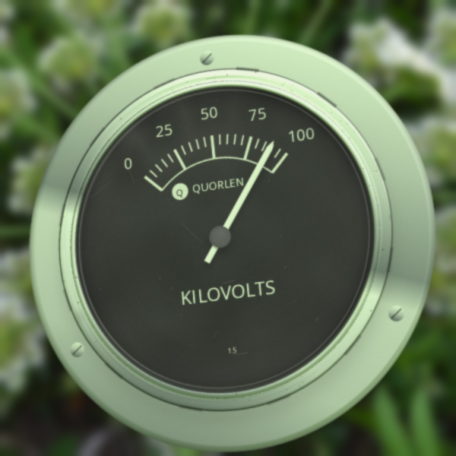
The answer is 90 kV
